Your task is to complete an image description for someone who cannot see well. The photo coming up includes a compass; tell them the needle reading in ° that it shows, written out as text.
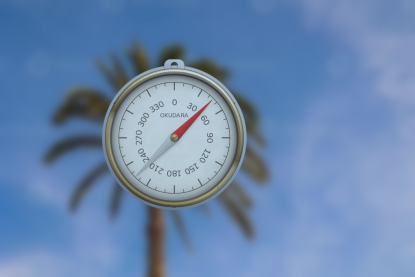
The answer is 45 °
